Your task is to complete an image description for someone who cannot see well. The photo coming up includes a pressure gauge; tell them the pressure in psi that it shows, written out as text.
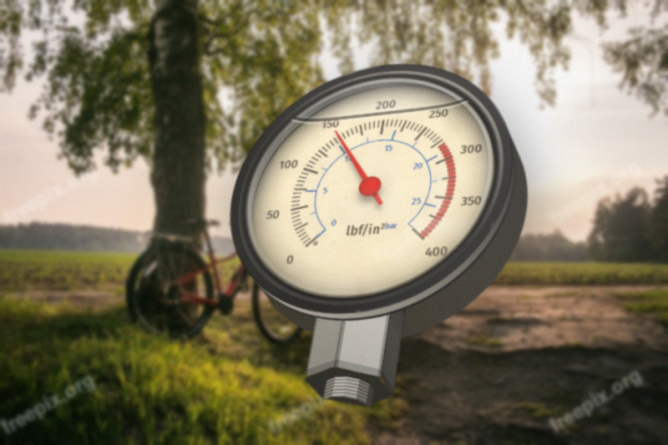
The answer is 150 psi
